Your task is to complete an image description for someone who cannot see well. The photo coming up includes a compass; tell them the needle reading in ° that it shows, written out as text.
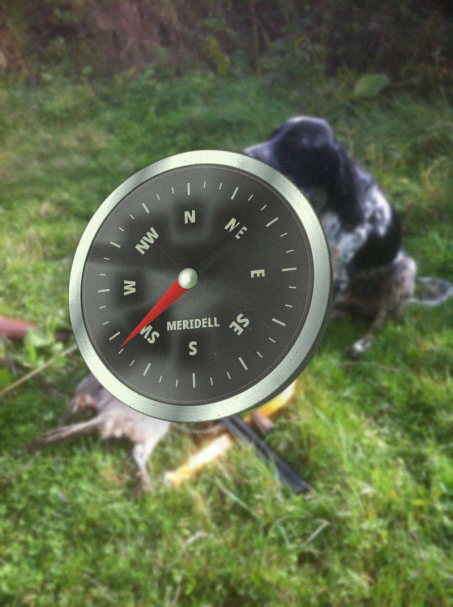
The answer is 230 °
